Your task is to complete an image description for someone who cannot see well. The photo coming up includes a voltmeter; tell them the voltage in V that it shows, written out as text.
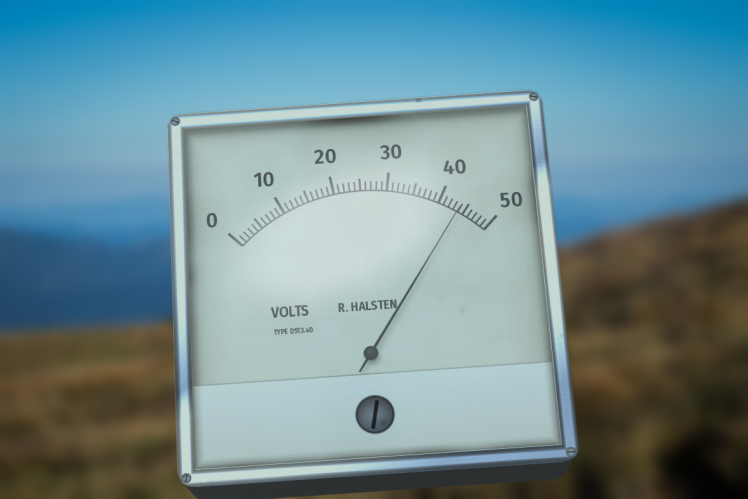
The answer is 44 V
